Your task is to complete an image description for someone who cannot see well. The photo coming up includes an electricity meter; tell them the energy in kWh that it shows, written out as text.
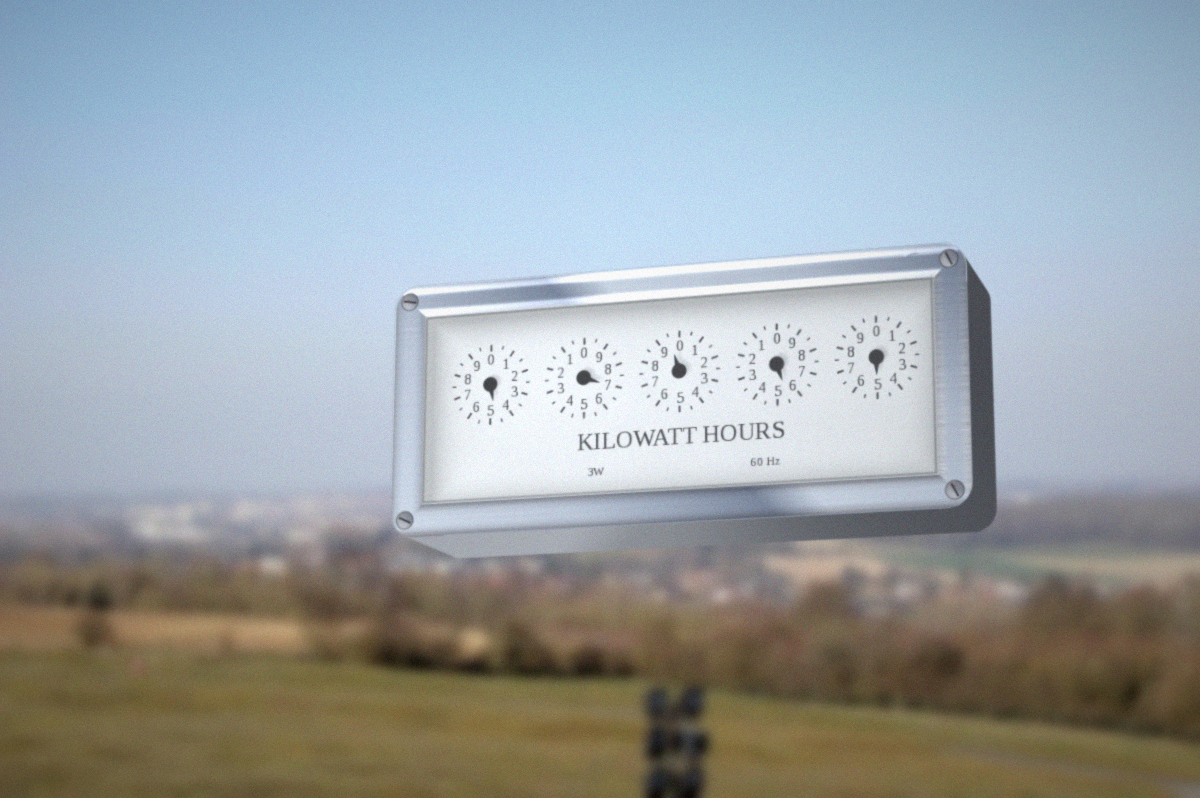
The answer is 46955 kWh
